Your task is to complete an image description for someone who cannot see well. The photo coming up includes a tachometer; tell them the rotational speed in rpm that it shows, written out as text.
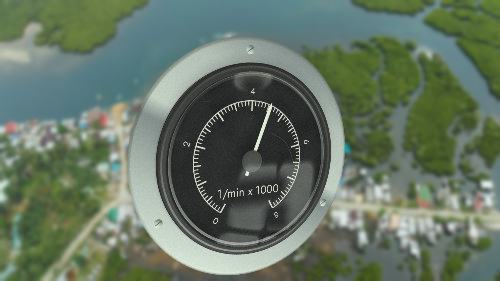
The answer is 4500 rpm
